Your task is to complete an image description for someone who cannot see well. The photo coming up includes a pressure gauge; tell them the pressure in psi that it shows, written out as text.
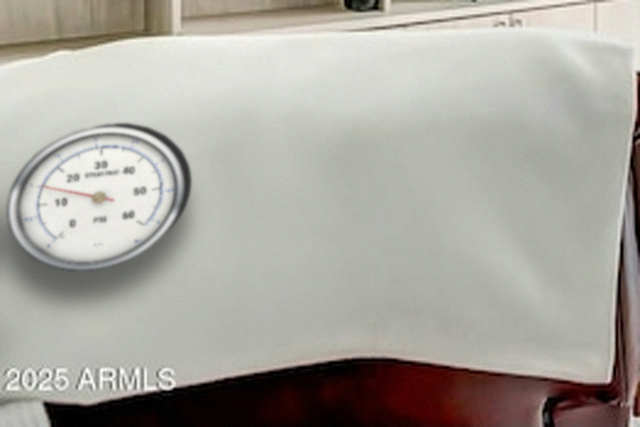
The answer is 15 psi
